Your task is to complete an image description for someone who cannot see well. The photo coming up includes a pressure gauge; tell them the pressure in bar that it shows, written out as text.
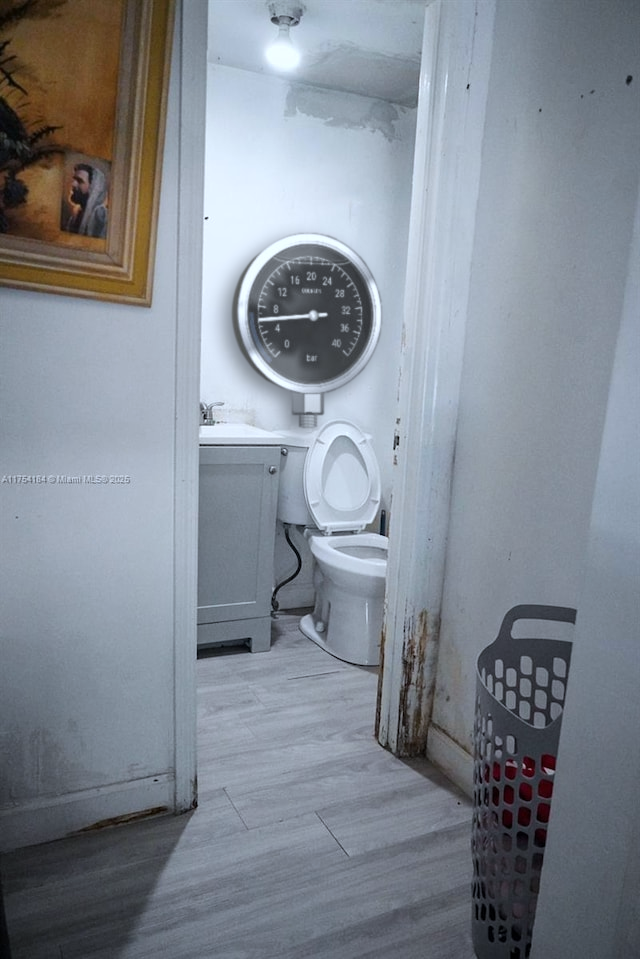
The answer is 6 bar
